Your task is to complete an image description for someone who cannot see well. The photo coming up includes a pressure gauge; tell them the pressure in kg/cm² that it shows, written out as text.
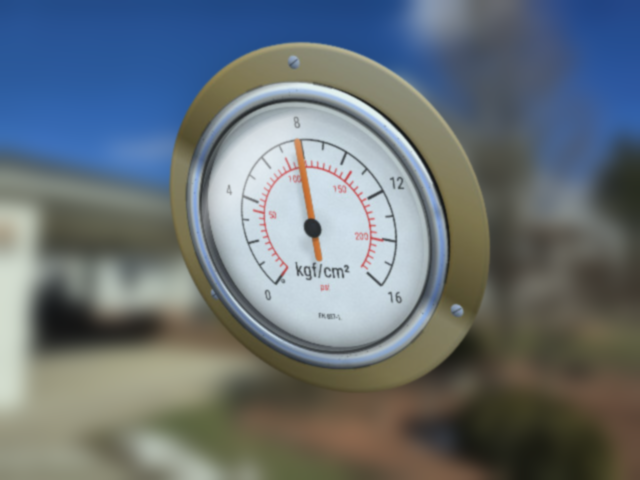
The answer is 8 kg/cm²
